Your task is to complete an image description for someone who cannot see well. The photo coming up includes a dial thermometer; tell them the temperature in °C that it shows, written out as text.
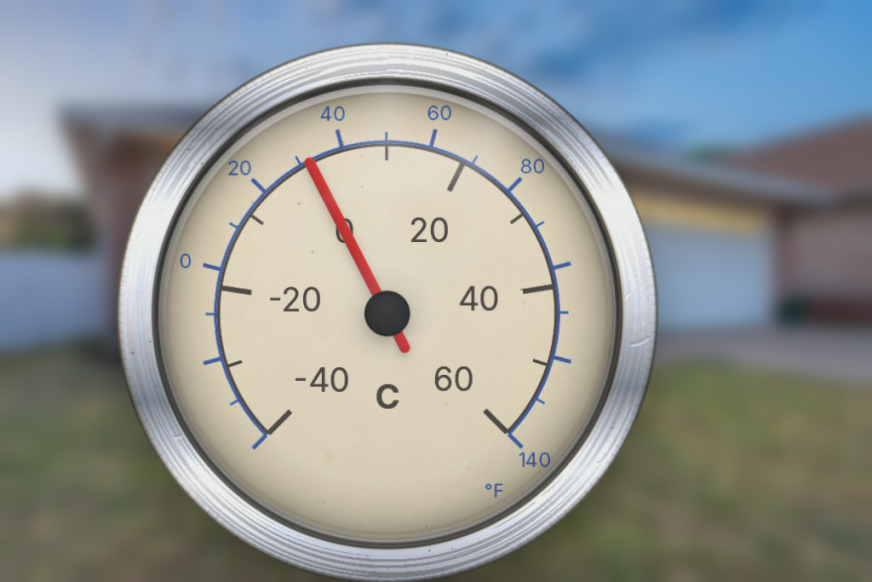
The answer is 0 °C
